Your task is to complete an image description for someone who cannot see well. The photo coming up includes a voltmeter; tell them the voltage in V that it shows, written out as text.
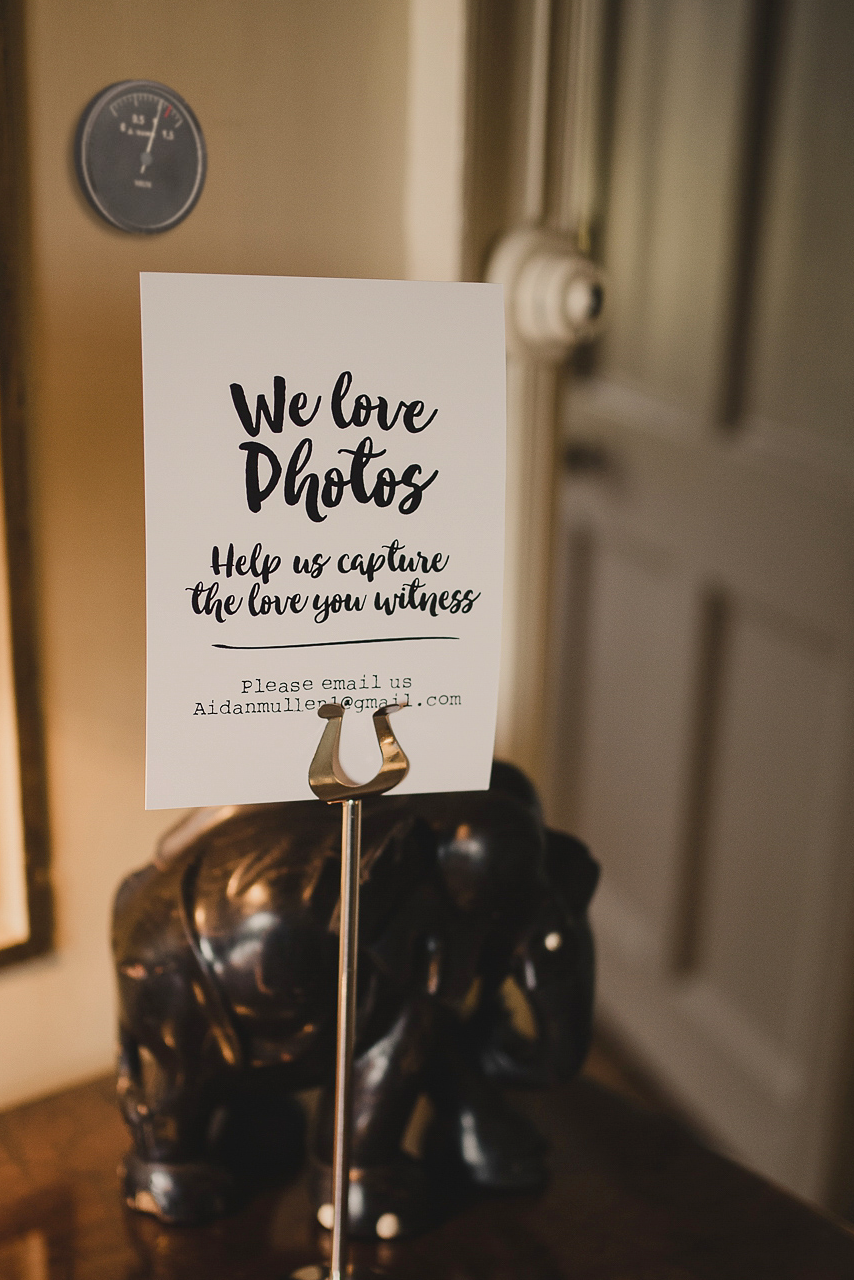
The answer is 1 V
